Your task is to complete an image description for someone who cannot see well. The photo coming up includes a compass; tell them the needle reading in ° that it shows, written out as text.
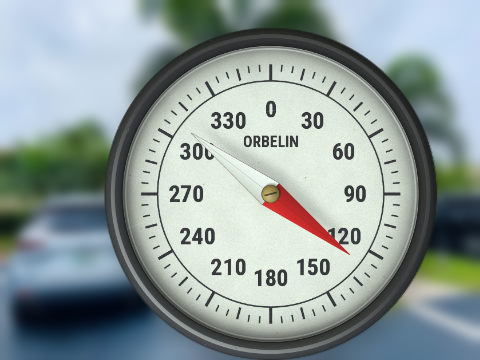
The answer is 127.5 °
